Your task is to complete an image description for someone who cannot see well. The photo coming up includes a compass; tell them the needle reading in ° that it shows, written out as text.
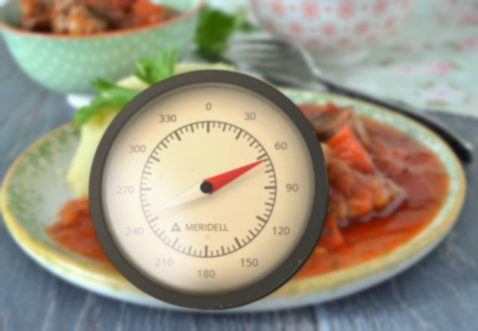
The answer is 65 °
